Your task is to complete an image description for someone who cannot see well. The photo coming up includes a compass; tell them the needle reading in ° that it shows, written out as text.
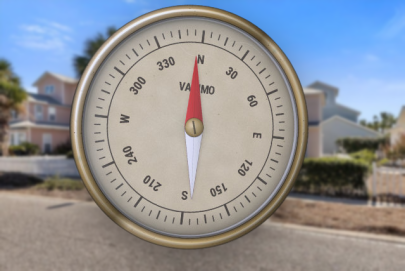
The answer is 355 °
